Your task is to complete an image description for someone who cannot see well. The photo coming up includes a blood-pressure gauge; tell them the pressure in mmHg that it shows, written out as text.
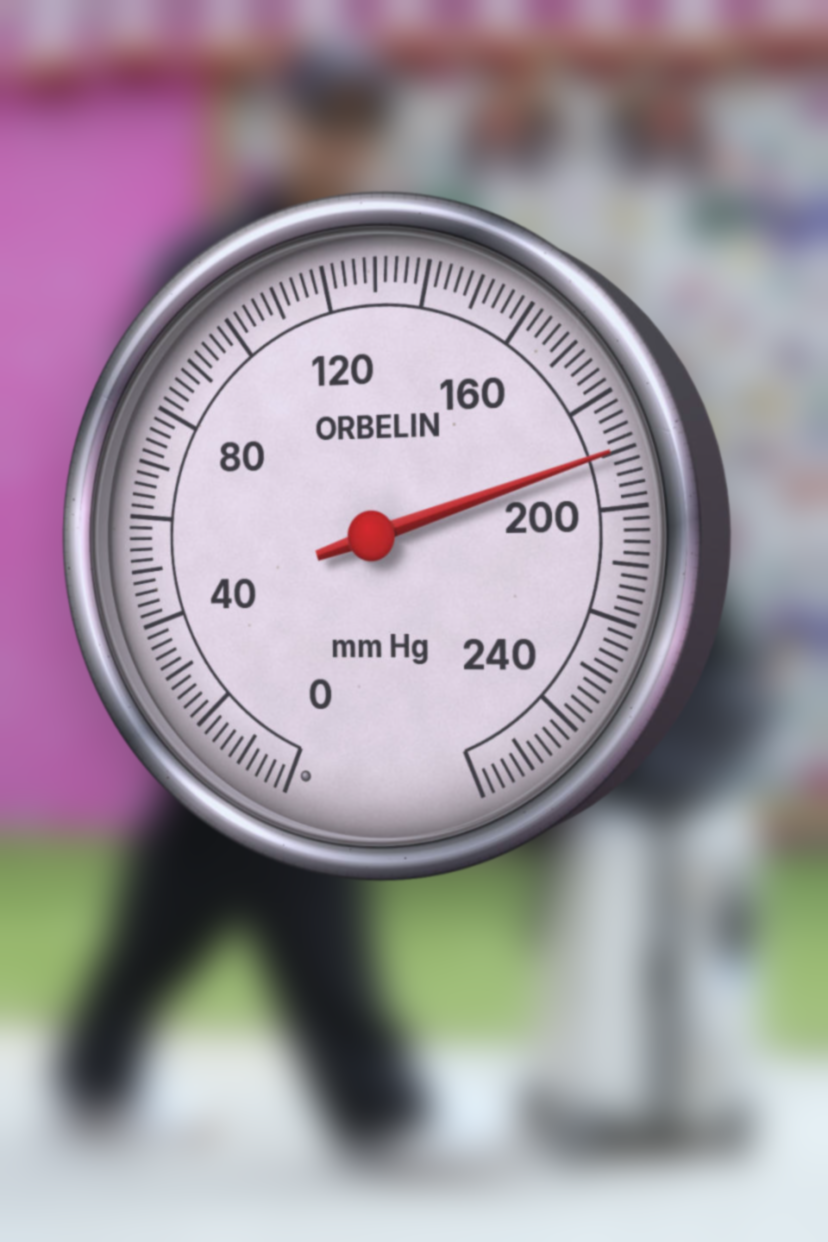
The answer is 190 mmHg
